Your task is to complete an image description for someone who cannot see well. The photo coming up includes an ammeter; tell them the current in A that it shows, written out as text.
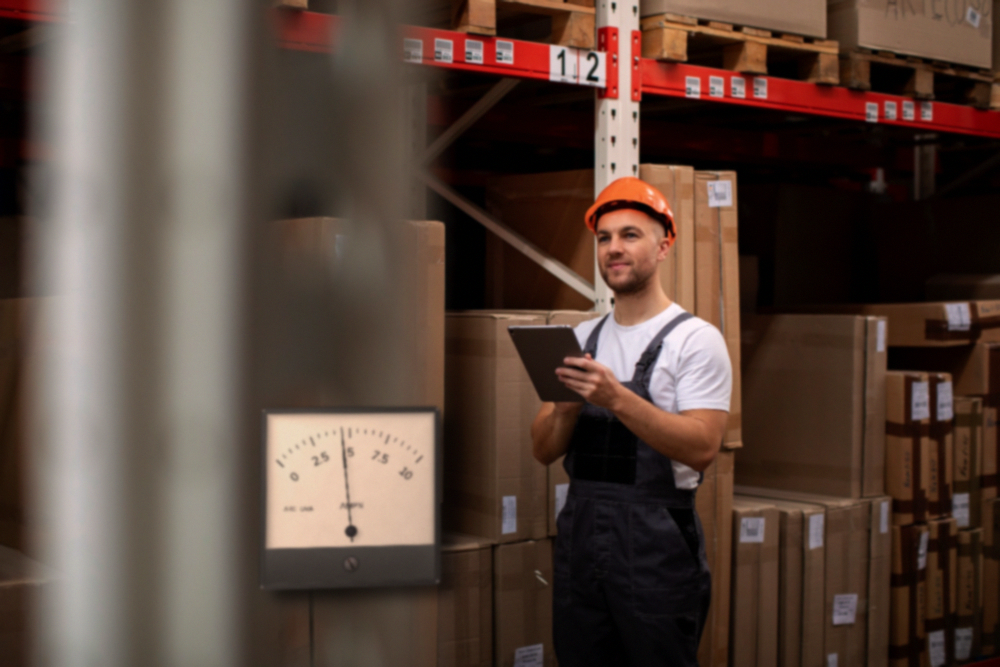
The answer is 4.5 A
